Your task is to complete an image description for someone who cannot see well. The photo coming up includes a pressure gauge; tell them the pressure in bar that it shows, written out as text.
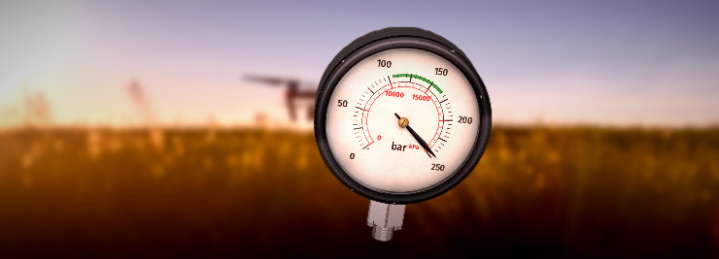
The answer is 245 bar
